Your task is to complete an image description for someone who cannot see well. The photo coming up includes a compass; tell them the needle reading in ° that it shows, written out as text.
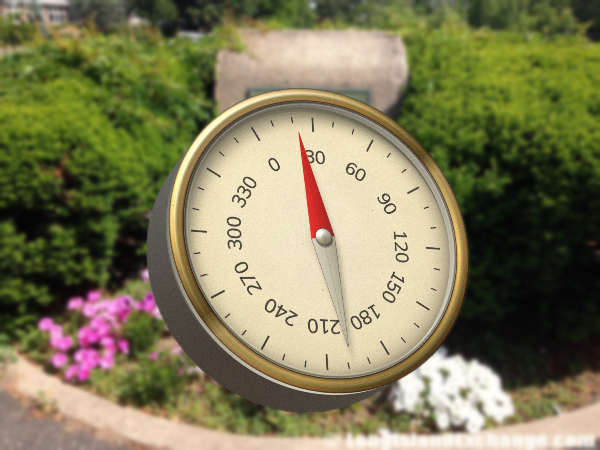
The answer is 20 °
